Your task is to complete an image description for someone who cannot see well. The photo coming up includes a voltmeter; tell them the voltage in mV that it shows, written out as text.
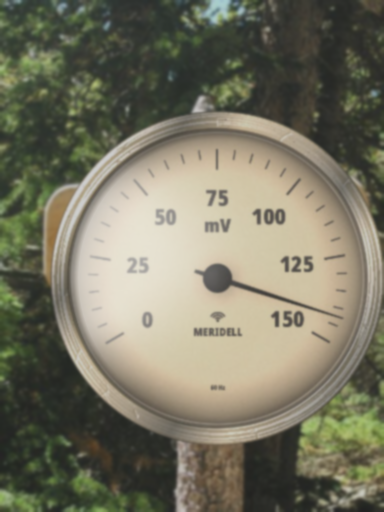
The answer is 142.5 mV
